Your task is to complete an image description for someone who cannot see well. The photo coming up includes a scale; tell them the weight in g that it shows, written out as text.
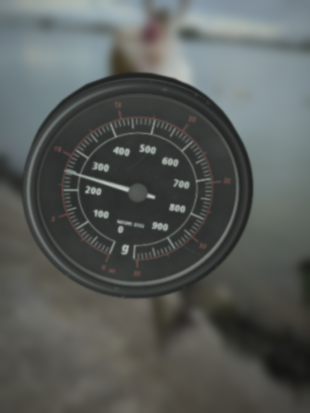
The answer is 250 g
